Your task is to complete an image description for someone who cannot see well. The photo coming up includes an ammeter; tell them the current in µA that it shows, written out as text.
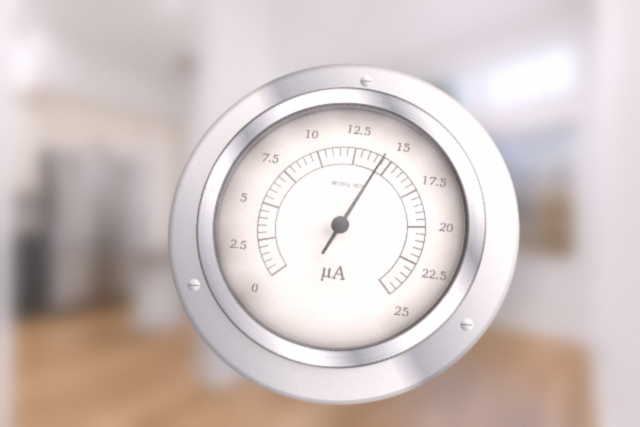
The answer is 14.5 µA
